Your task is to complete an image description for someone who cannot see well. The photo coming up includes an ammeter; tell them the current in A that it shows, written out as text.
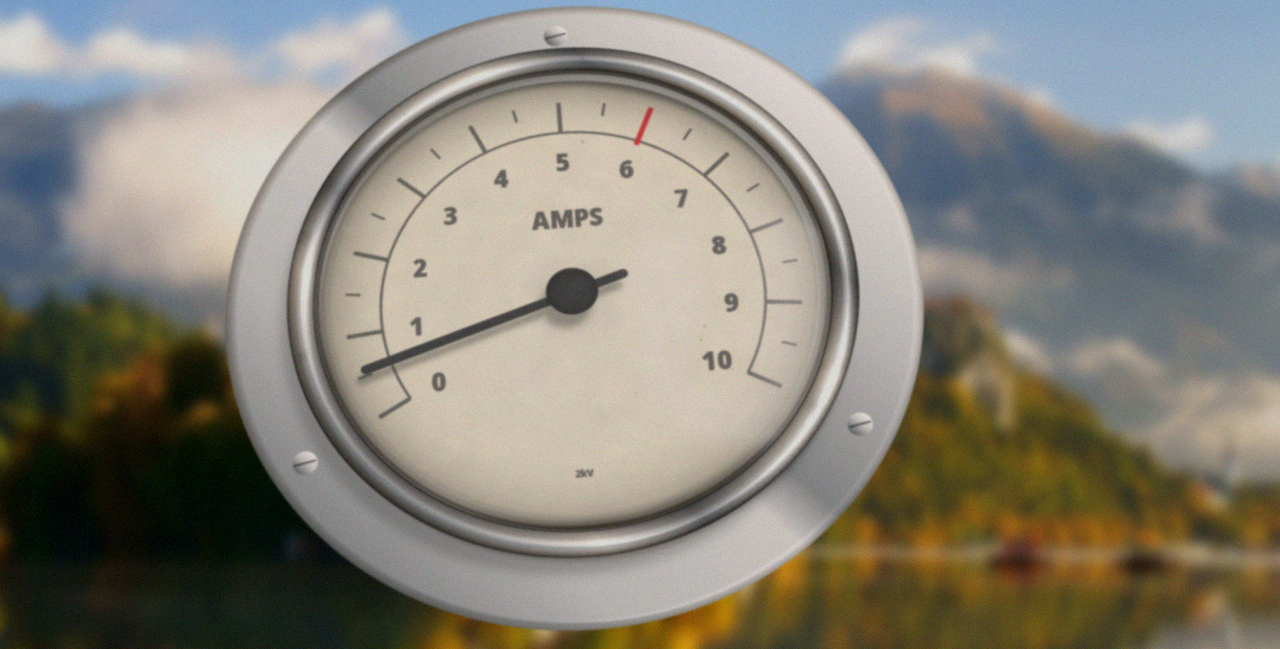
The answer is 0.5 A
